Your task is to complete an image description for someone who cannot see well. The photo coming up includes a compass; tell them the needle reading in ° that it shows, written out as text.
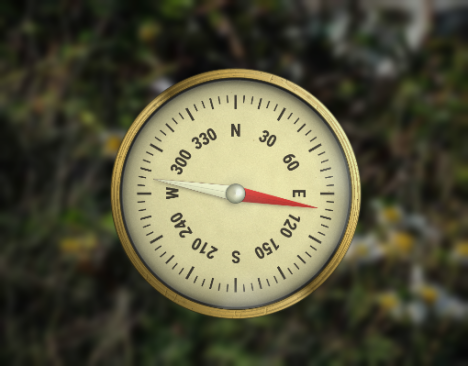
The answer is 100 °
